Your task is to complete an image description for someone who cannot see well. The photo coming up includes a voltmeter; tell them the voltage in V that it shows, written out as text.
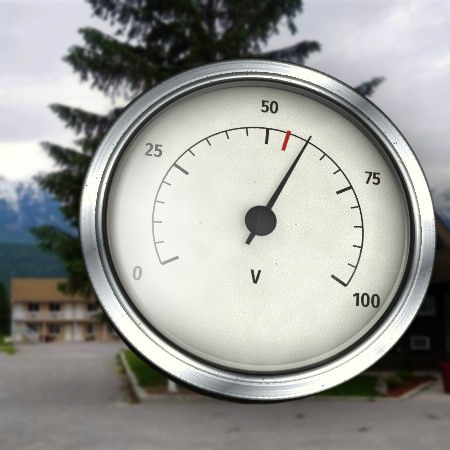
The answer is 60 V
